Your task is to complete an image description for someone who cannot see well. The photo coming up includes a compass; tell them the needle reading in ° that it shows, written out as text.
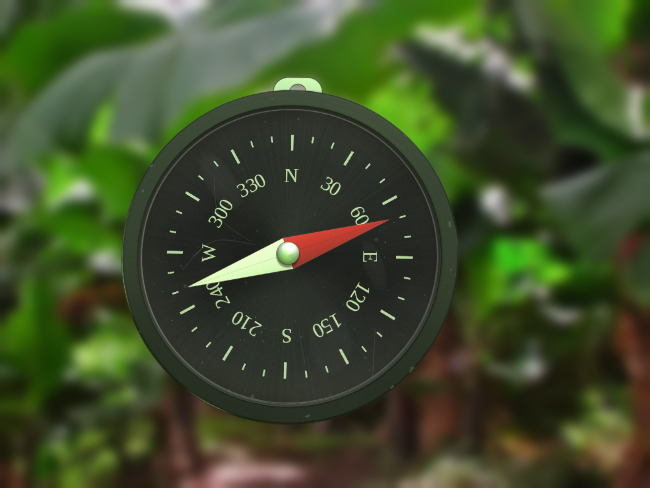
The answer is 70 °
